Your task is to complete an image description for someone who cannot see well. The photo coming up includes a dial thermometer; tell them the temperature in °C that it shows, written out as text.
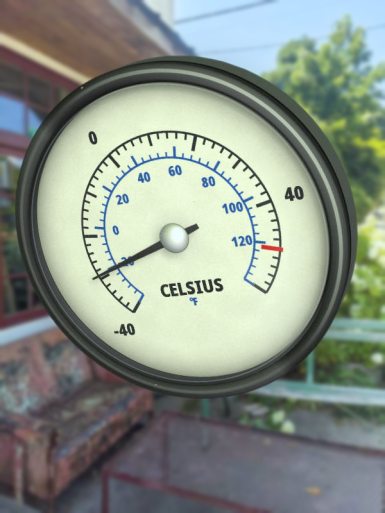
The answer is -29 °C
